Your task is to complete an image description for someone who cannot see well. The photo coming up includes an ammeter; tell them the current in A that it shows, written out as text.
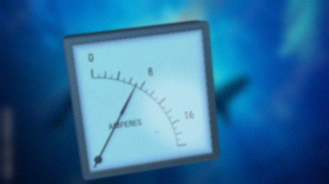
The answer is 7 A
